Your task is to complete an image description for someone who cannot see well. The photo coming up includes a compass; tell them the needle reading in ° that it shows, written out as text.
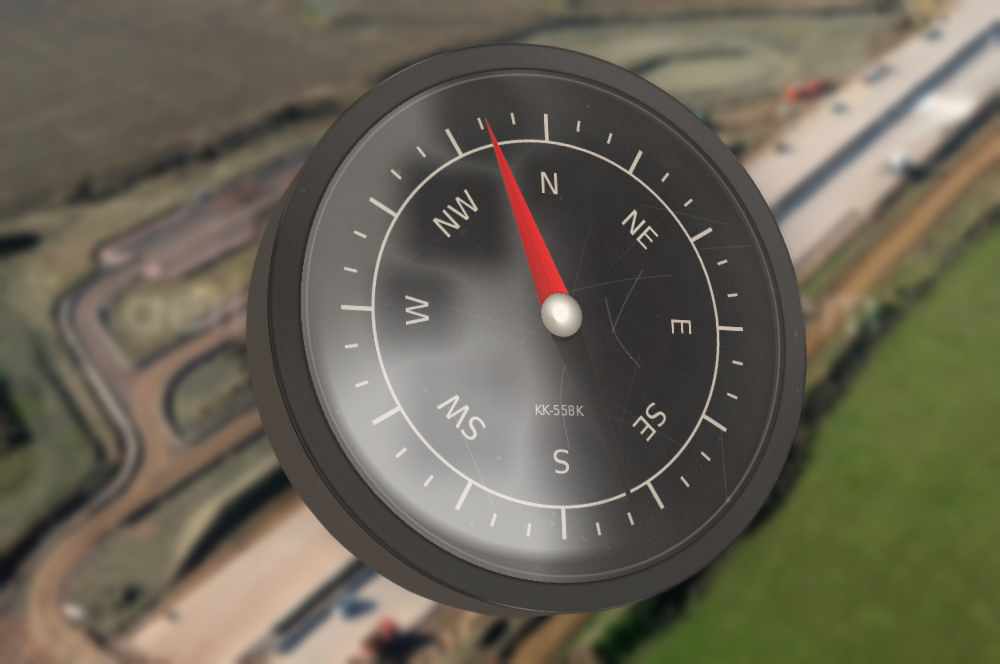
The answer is 340 °
